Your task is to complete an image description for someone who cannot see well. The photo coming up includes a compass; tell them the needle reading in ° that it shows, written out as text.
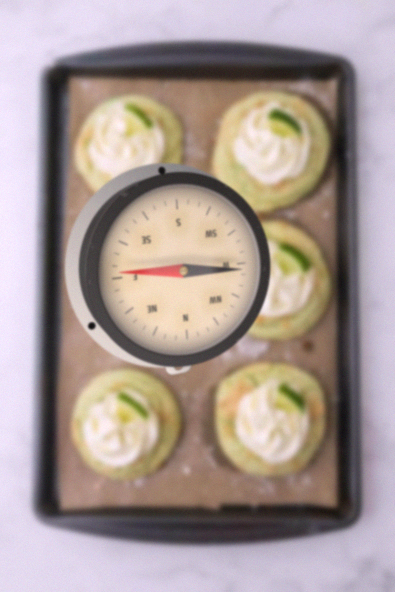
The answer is 95 °
